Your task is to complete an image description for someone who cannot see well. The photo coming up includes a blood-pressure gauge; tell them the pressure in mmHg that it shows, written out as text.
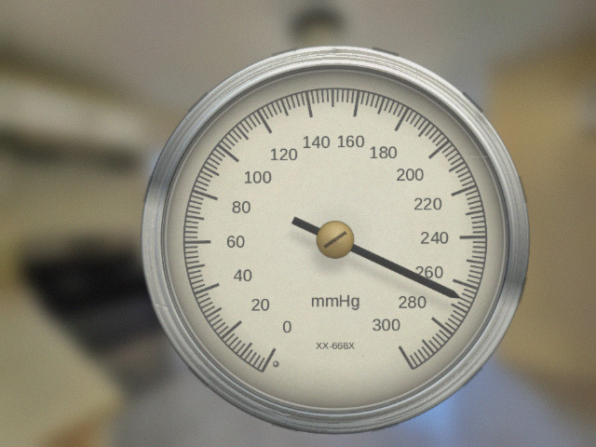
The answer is 266 mmHg
